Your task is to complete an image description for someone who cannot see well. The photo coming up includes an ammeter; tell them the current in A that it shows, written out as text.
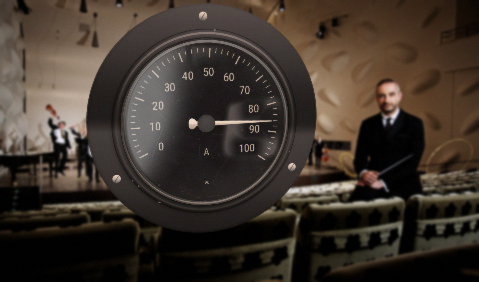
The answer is 86 A
